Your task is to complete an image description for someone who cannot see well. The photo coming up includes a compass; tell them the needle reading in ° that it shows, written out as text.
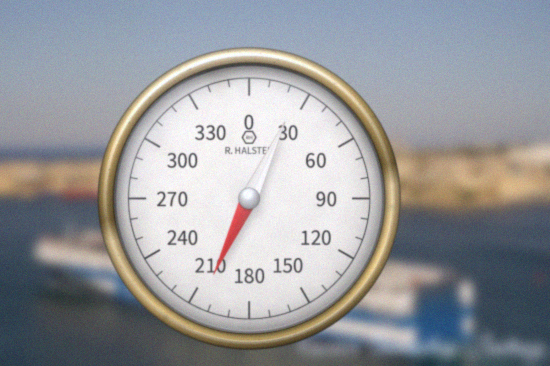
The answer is 205 °
